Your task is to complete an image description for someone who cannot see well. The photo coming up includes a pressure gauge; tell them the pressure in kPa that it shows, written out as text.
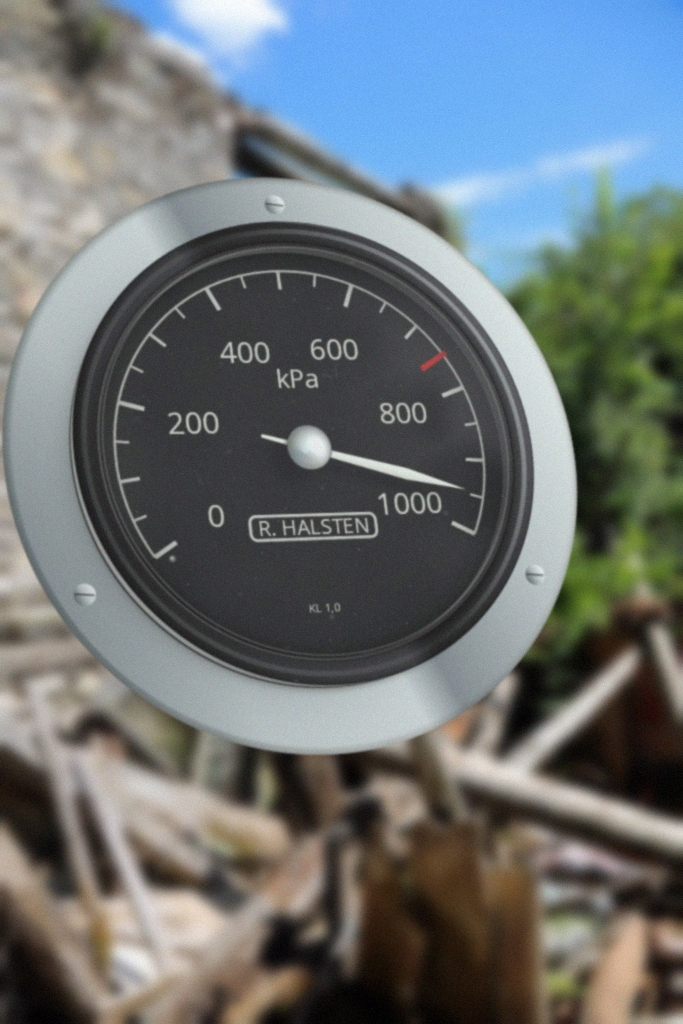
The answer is 950 kPa
